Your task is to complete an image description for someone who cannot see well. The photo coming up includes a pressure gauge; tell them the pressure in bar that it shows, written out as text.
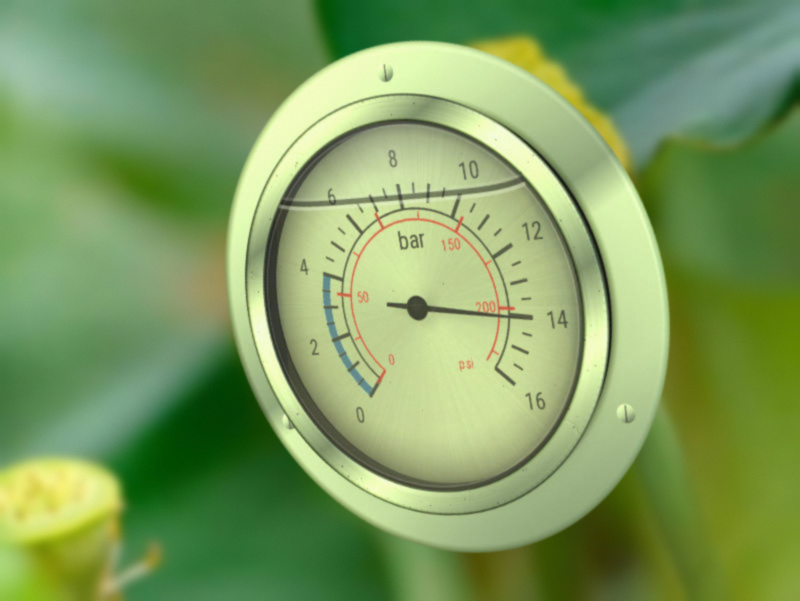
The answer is 14 bar
